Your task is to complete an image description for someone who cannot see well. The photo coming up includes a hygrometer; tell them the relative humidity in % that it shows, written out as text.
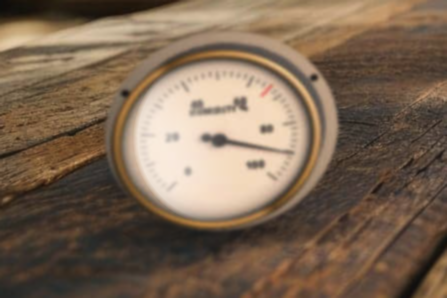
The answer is 90 %
